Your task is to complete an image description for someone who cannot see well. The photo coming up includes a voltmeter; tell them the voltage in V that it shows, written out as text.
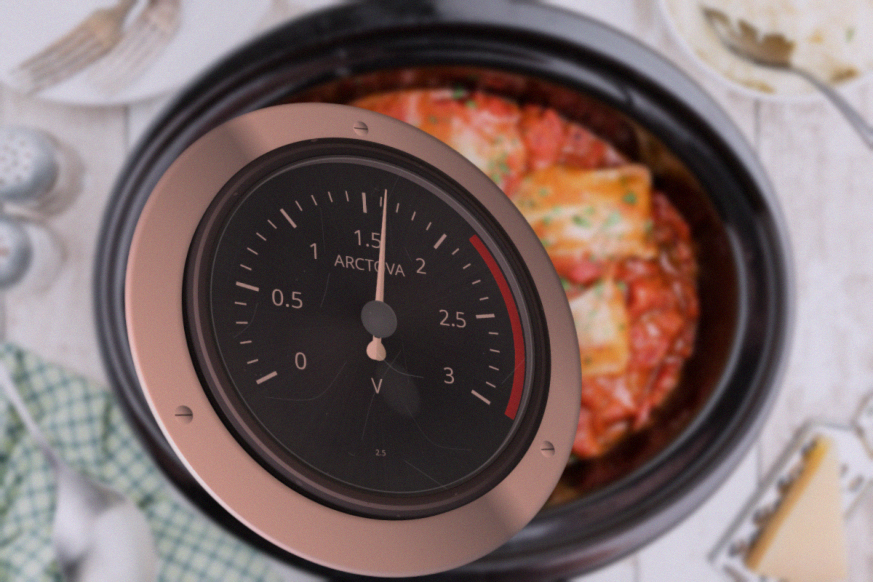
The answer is 1.6 V
